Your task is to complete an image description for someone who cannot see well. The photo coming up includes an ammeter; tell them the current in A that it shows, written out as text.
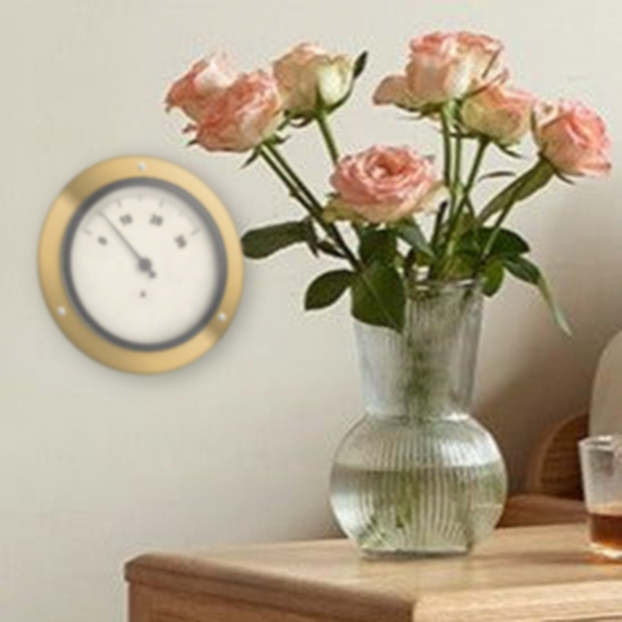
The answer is 5 A
